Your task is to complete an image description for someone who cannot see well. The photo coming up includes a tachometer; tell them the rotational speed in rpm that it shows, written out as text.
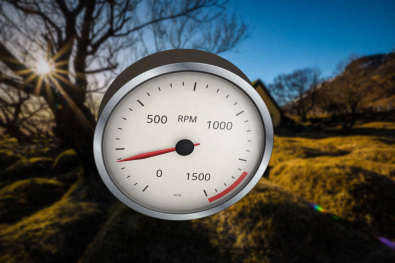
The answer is 200 rpm
